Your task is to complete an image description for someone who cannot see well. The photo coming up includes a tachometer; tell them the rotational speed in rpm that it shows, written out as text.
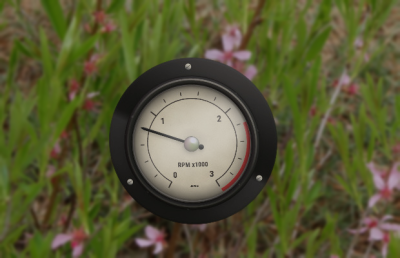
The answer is 800 rpm
